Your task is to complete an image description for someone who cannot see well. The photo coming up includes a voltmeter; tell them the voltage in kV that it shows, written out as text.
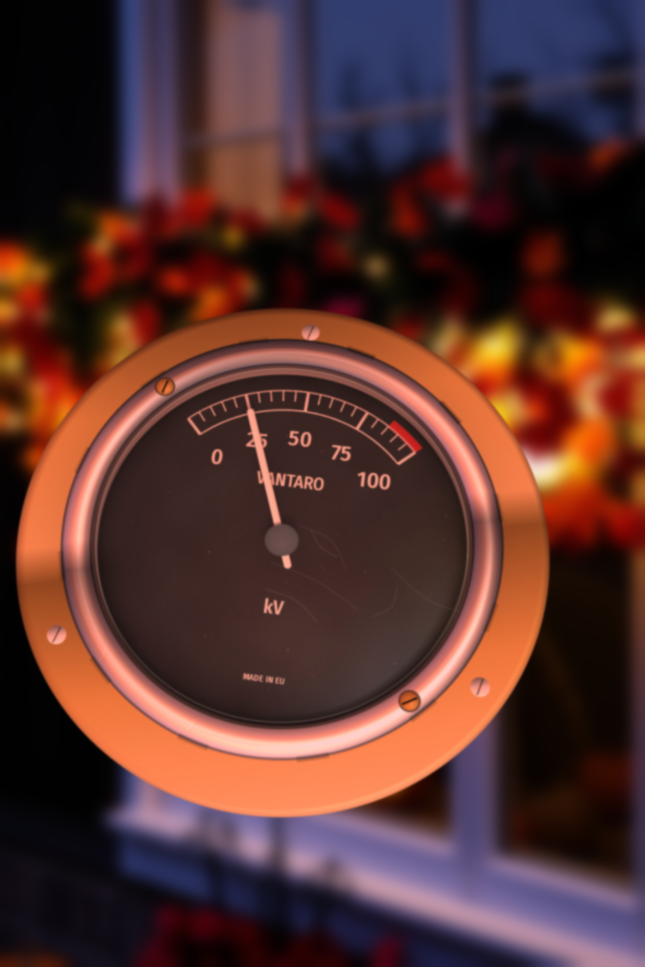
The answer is 25 kV
